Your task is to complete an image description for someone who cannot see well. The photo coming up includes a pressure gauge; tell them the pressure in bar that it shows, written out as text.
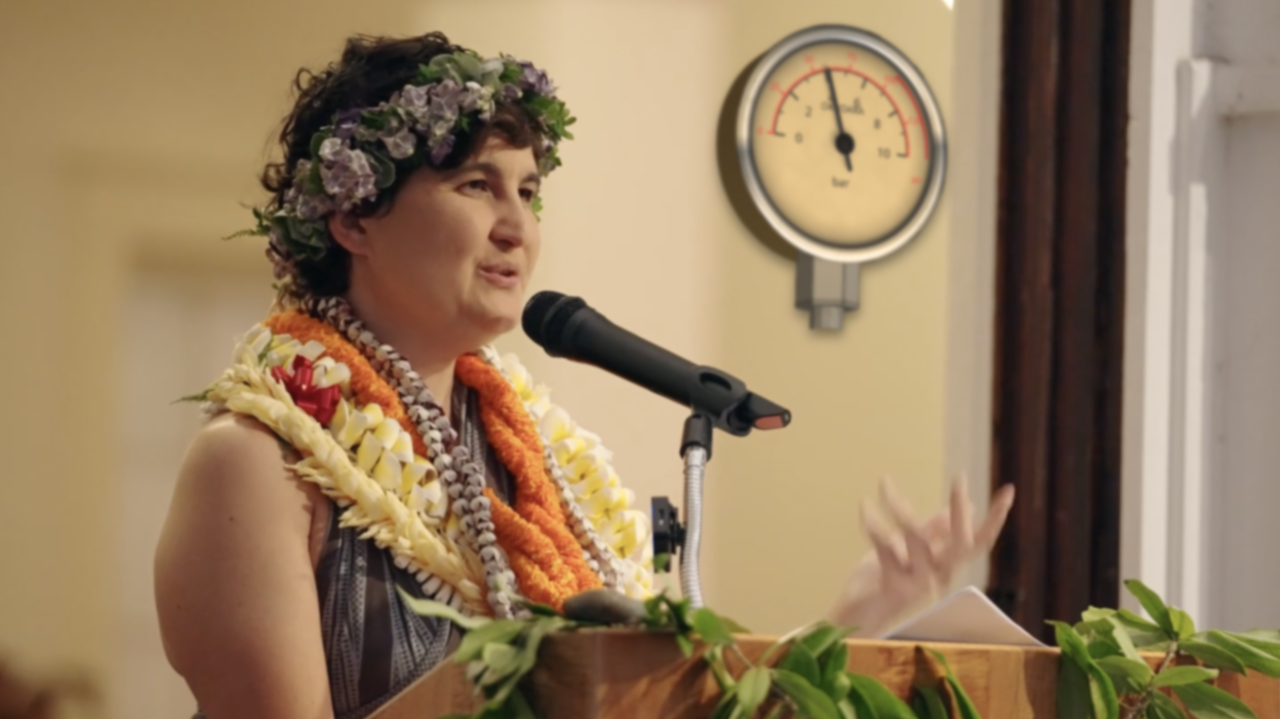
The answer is 4 bar
